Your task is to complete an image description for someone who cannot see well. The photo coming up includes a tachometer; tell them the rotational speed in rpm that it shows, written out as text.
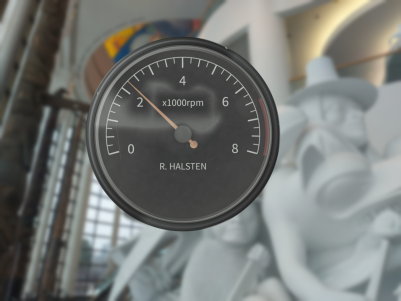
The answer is 2250 rpm
